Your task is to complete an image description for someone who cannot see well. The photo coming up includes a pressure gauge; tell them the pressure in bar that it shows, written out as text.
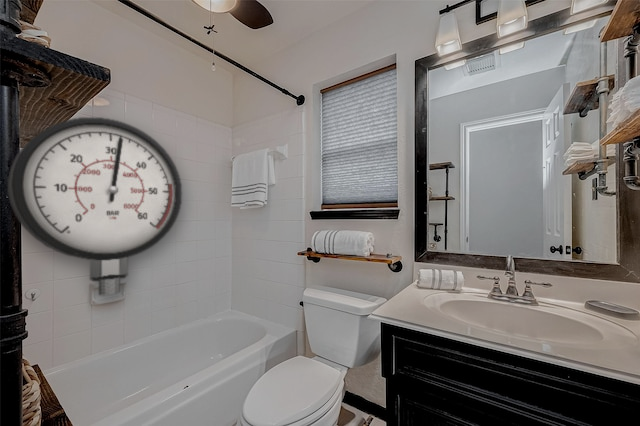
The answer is 32 bar
